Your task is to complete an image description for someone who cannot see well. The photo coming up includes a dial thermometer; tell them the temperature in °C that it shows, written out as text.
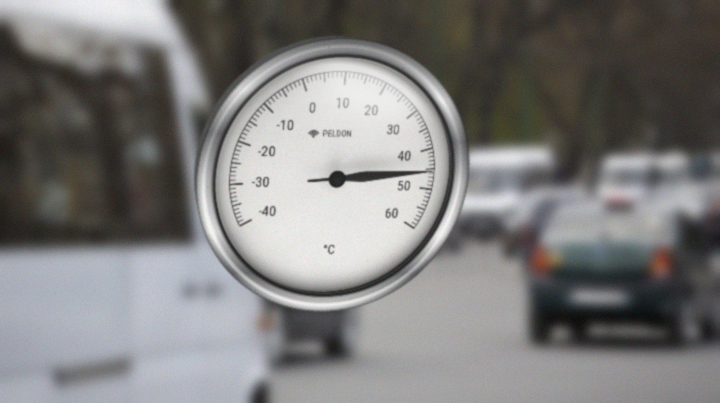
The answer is 45 °C
